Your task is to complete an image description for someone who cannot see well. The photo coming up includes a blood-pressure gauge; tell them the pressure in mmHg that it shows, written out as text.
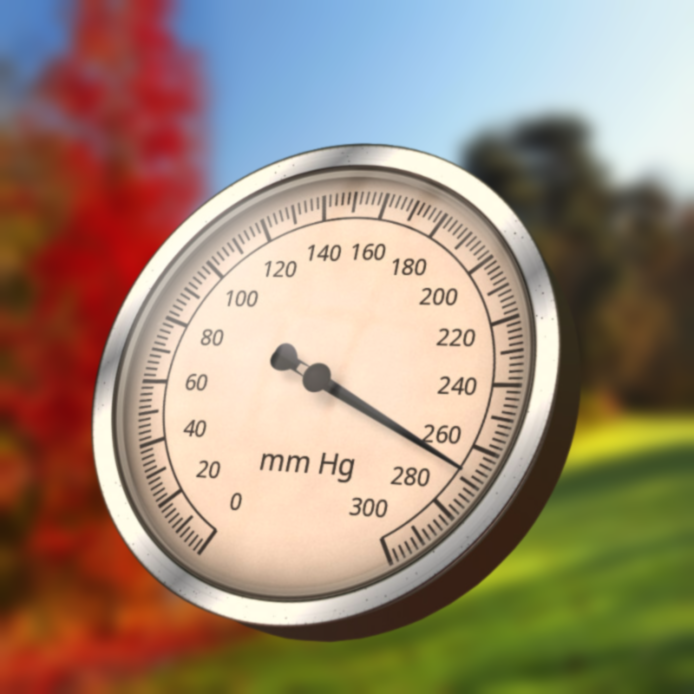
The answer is 268 mmHg
